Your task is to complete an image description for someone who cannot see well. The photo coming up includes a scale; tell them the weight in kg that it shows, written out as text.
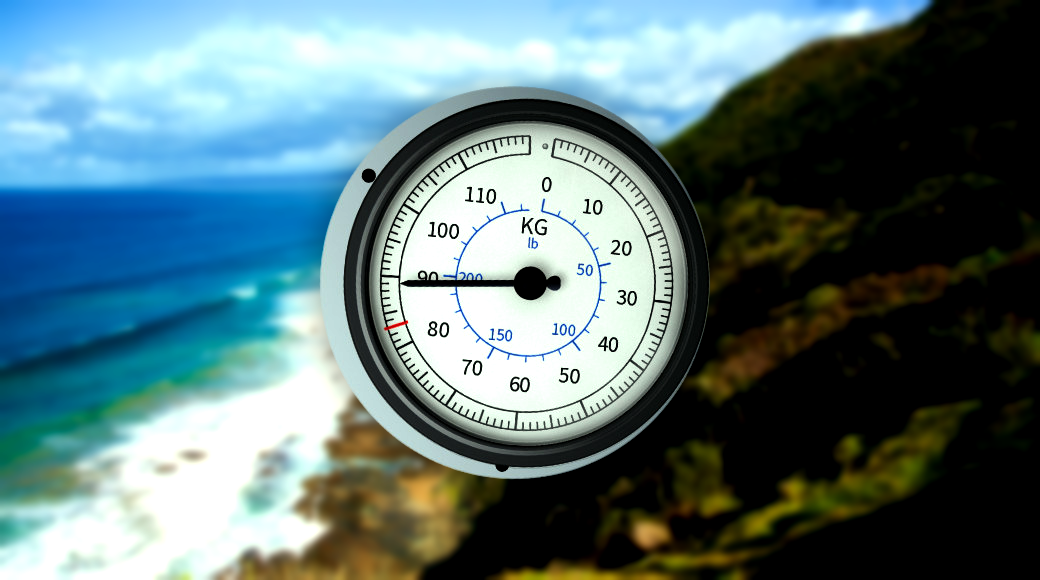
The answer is 89 kg
